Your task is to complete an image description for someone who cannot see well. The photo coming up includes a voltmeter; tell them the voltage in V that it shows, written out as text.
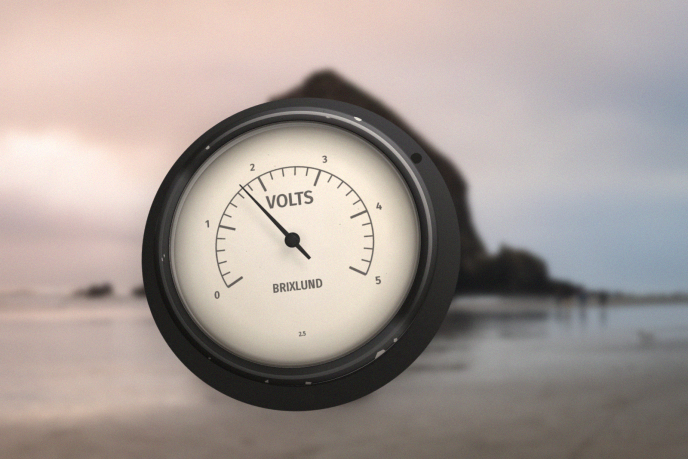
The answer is 1.7 V
